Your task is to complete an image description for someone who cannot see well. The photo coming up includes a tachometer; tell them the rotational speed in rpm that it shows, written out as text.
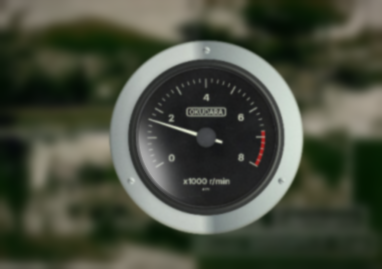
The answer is 1600 rpm
